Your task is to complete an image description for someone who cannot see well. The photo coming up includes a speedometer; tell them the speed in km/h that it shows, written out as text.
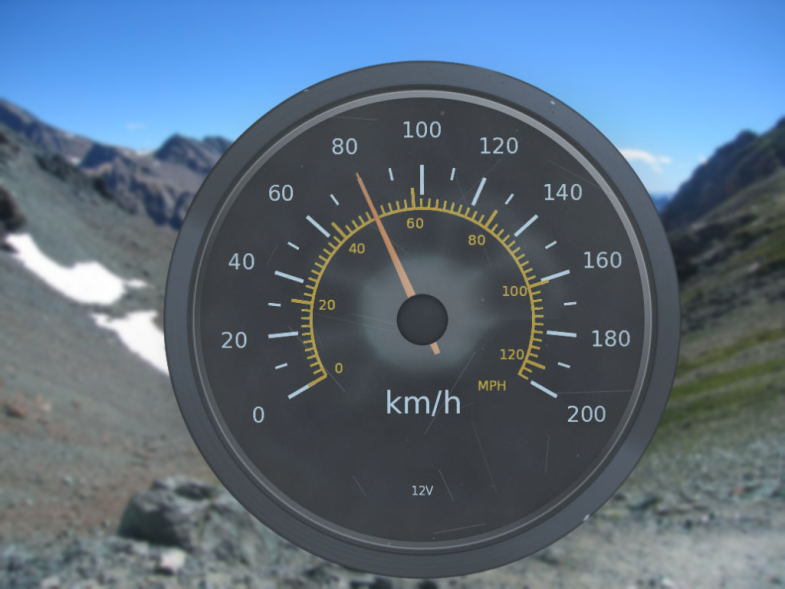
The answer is 80 km/h
